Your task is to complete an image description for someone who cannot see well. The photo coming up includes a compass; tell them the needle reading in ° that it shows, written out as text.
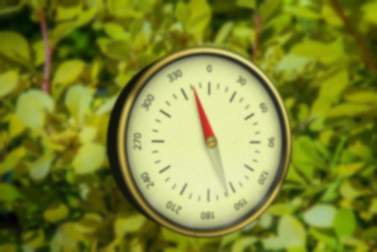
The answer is 340 °
